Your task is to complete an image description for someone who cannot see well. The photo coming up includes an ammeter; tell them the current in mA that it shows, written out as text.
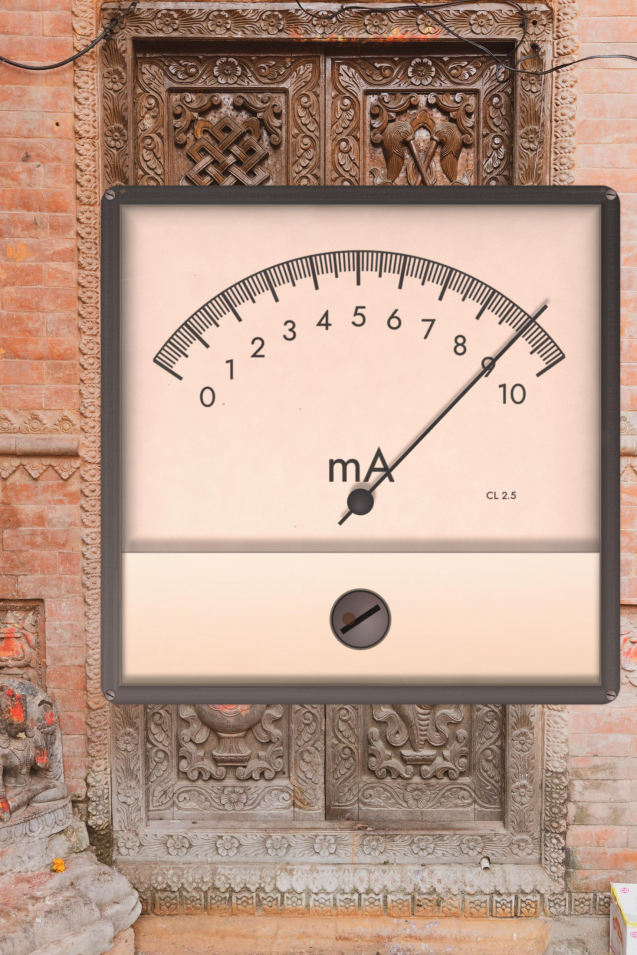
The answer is 9 mA
